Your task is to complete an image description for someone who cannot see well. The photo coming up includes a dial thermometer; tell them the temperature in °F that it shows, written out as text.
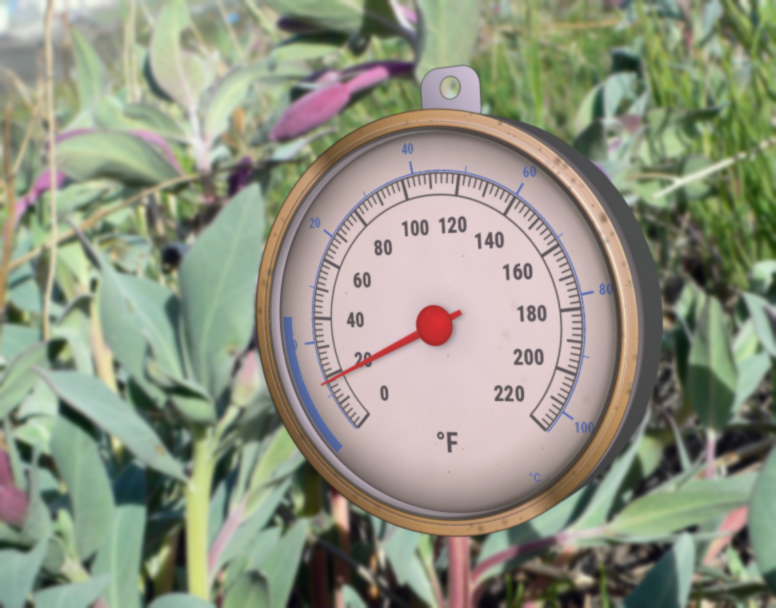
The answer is 18 °F
